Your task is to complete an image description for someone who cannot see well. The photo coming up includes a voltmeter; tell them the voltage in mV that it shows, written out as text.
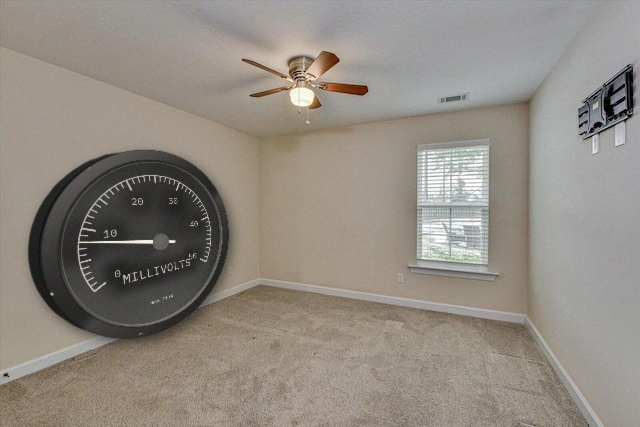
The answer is 8 mV
